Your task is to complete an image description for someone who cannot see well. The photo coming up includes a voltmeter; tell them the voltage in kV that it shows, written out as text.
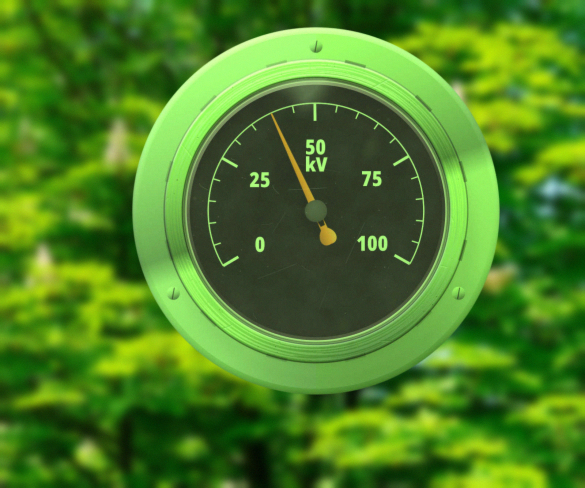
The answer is 40 kV
